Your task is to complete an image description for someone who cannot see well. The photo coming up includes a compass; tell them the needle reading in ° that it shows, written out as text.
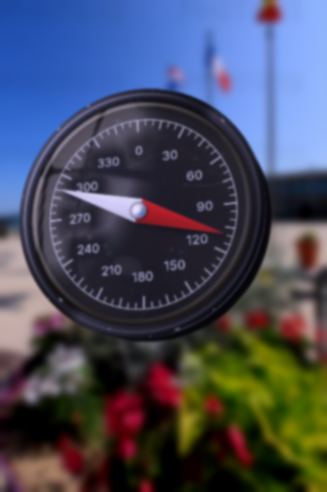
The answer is 110 °
